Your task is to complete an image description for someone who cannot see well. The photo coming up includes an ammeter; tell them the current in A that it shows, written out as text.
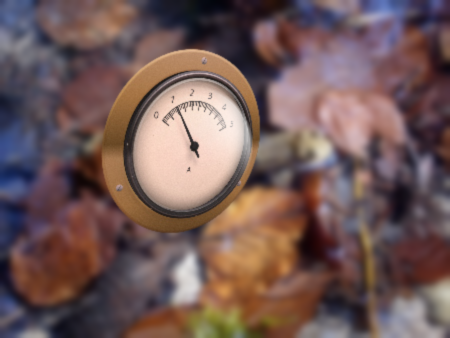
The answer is 1 A
